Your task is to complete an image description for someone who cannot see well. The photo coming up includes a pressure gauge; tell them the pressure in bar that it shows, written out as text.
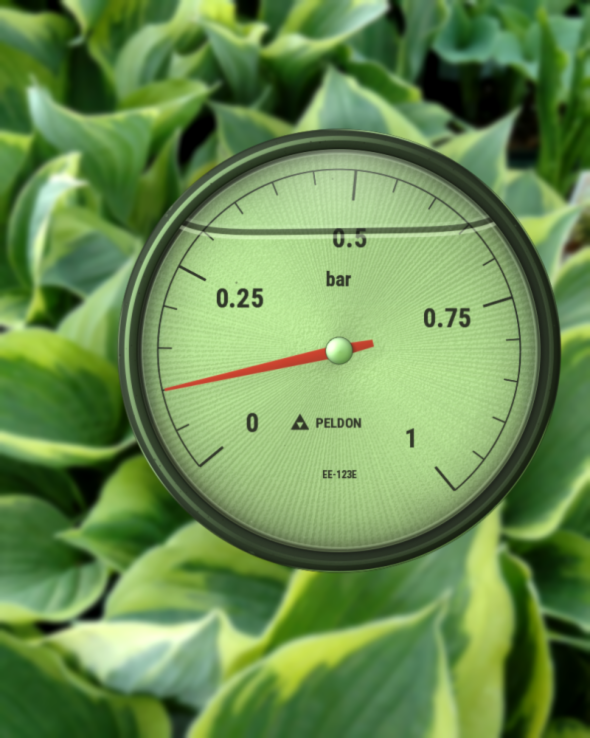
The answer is 0.1 bar
